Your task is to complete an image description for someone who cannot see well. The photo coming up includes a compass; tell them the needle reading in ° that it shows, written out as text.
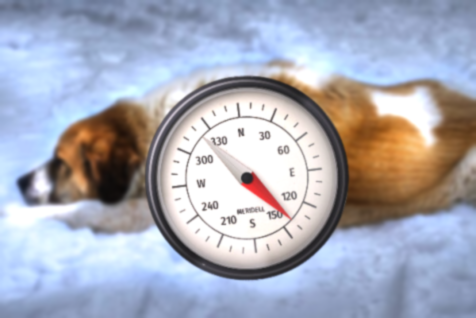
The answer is 140 °
